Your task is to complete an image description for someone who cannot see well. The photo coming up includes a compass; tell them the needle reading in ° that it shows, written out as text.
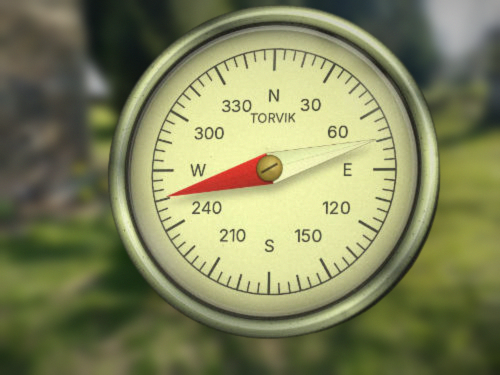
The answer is 255 °
